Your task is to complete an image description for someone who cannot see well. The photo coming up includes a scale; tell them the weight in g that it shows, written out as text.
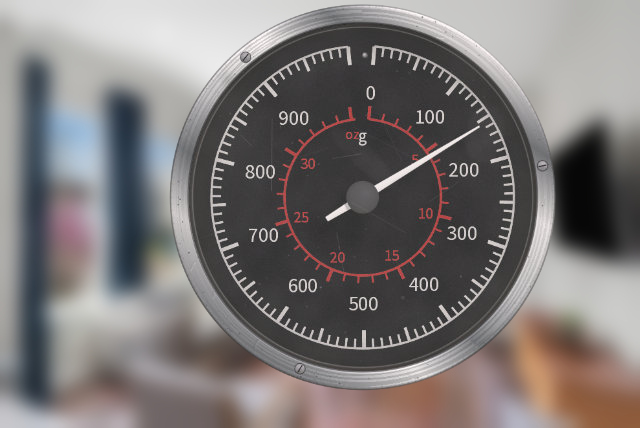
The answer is 155 g
